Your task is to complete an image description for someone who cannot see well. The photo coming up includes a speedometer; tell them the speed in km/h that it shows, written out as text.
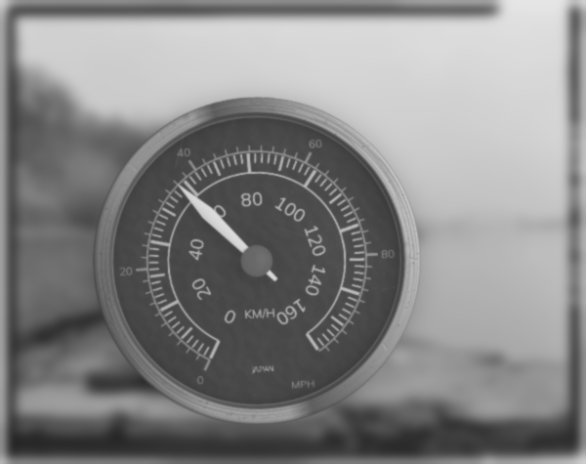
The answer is 58 km/h
